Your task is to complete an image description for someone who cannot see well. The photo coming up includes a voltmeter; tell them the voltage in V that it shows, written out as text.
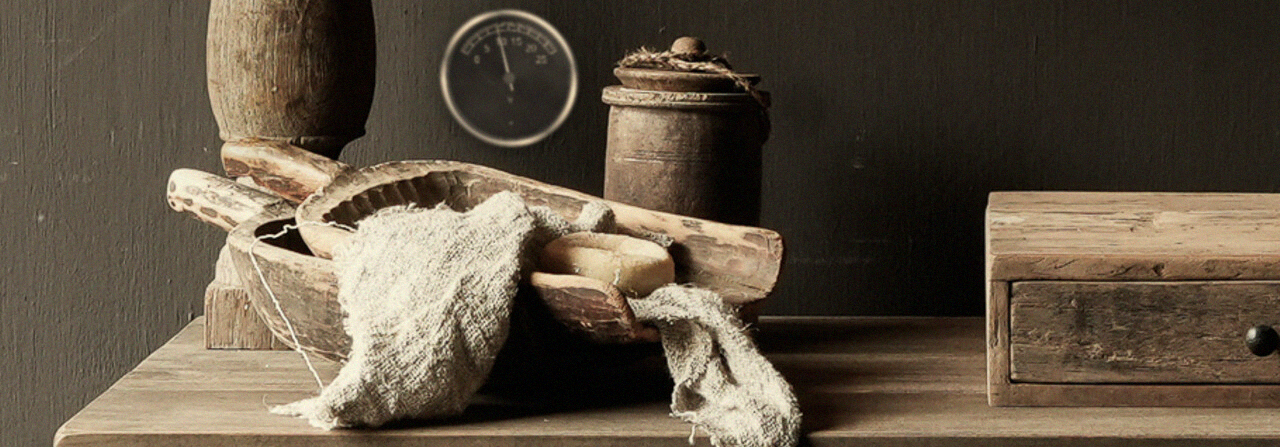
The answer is 10 V
